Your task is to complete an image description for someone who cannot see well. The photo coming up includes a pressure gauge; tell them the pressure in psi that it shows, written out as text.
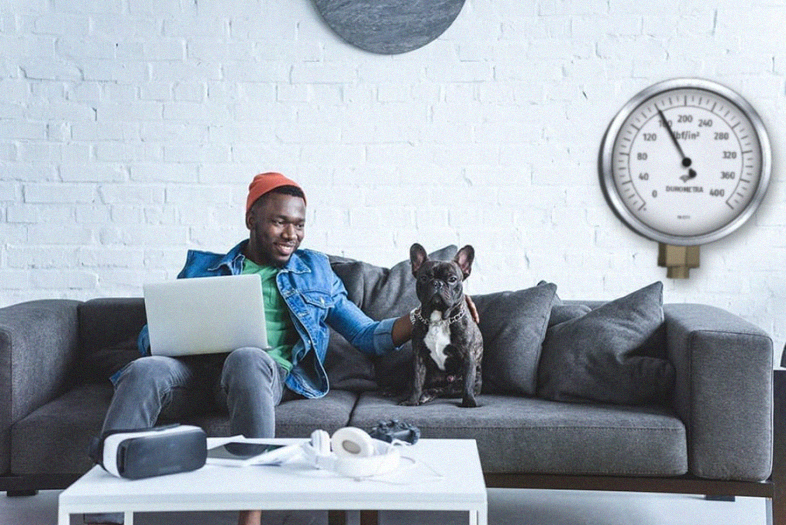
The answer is 160 psi
